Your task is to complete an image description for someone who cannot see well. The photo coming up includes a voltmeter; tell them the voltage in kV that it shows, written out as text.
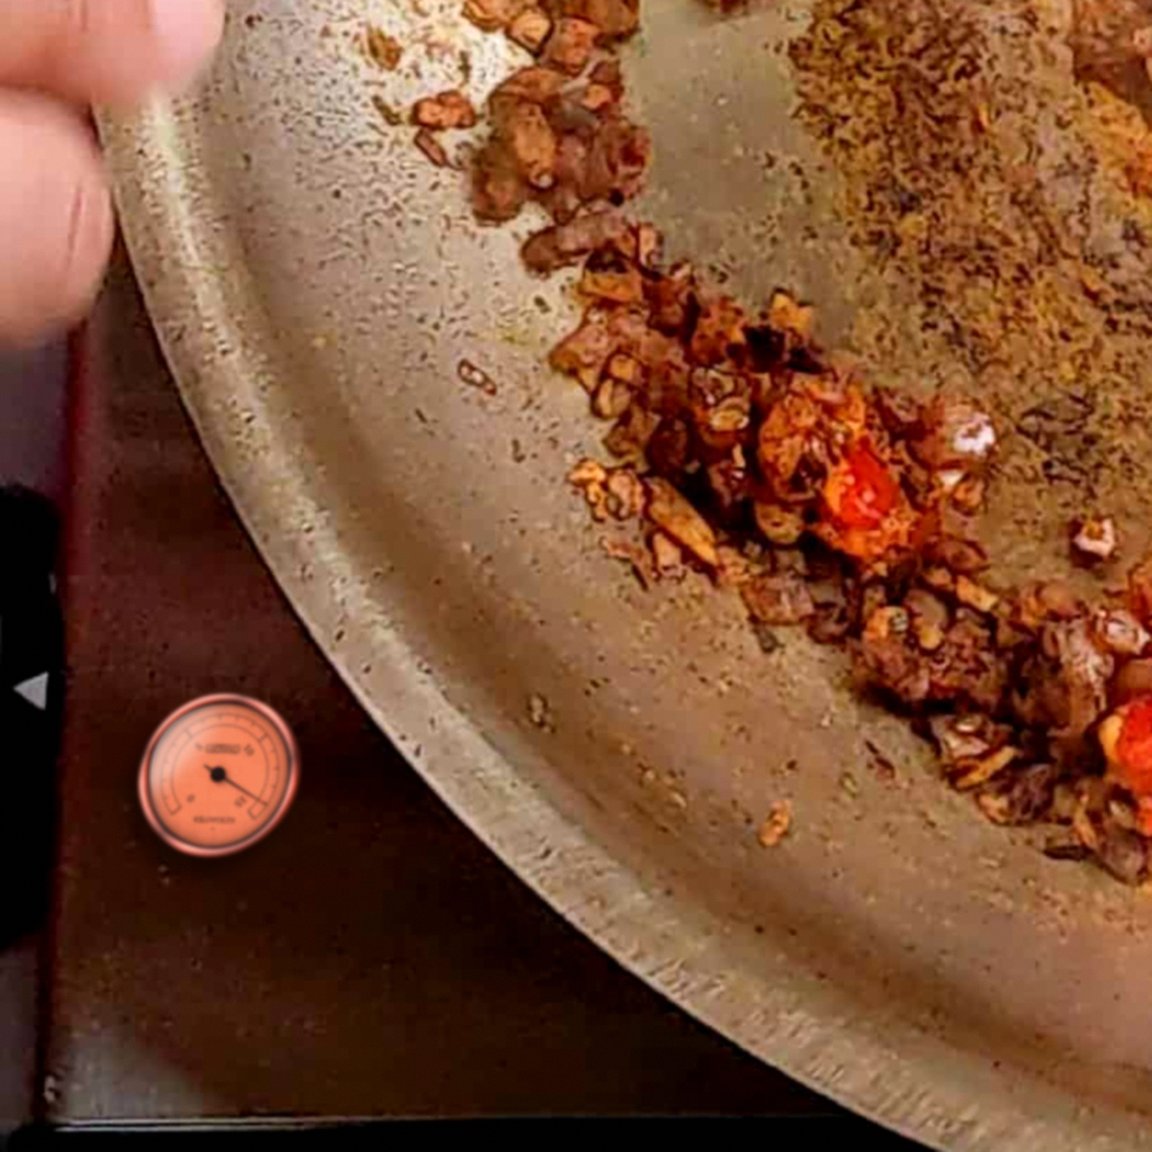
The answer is 14 kV
